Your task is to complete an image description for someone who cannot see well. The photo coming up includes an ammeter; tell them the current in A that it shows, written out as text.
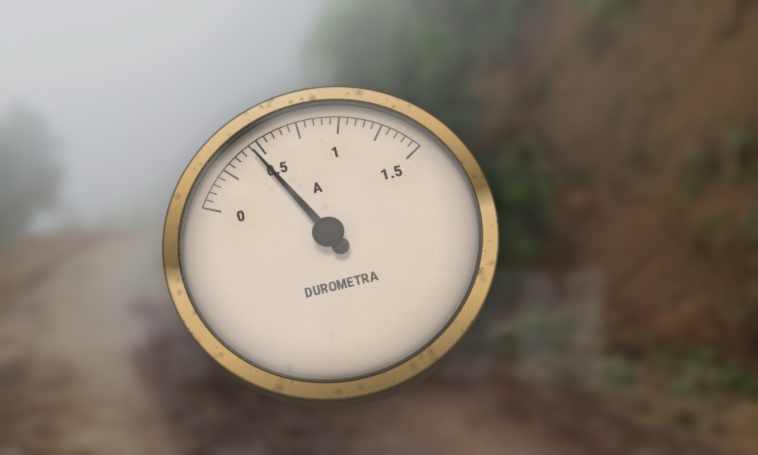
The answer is 0.45 A
